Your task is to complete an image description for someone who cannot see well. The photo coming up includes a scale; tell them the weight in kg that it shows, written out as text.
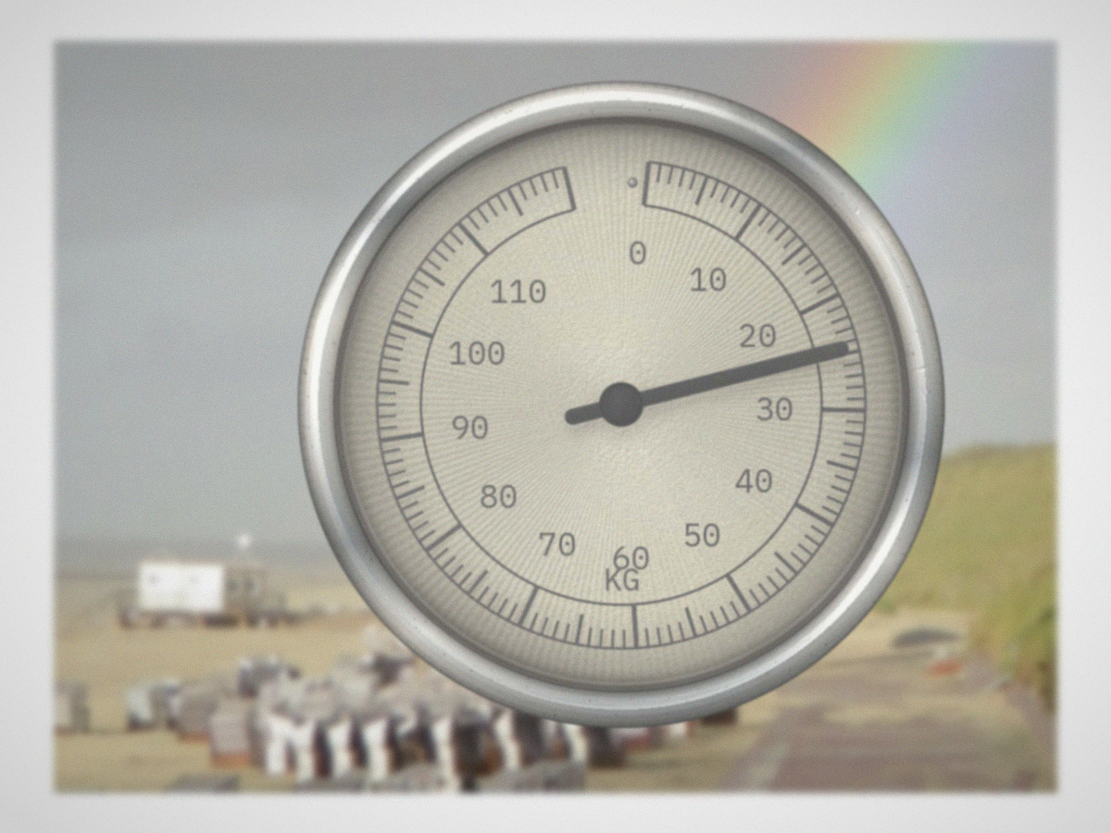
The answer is 24.5 kg
